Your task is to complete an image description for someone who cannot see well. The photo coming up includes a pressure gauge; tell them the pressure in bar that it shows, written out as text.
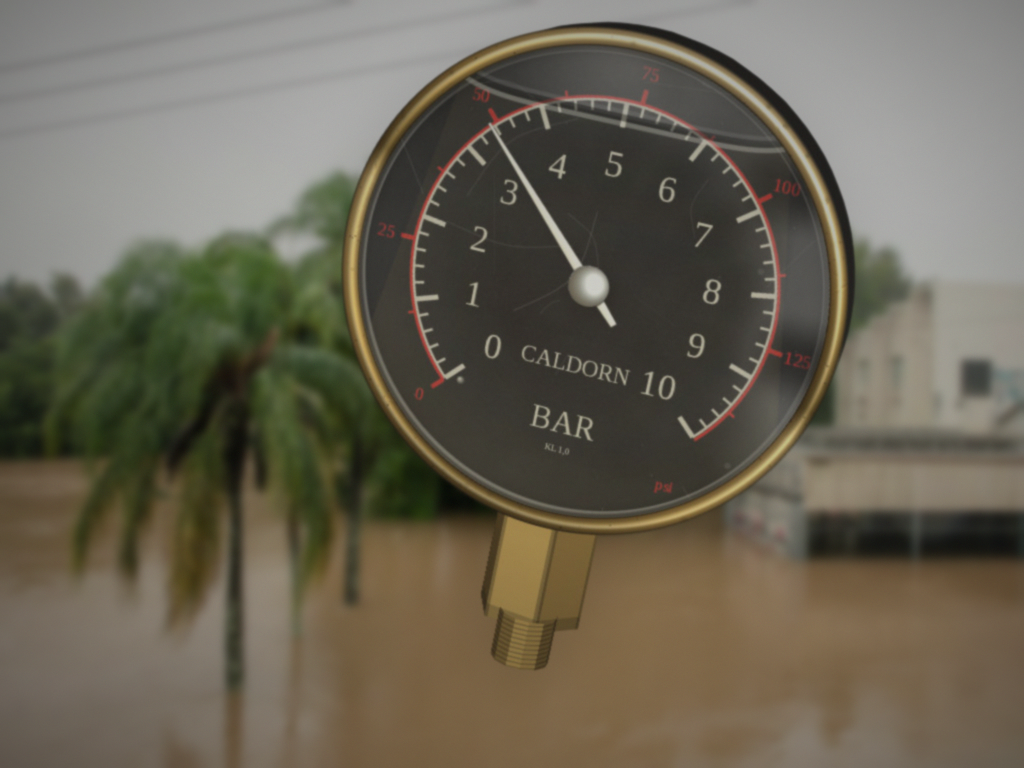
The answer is 3.4 bar
